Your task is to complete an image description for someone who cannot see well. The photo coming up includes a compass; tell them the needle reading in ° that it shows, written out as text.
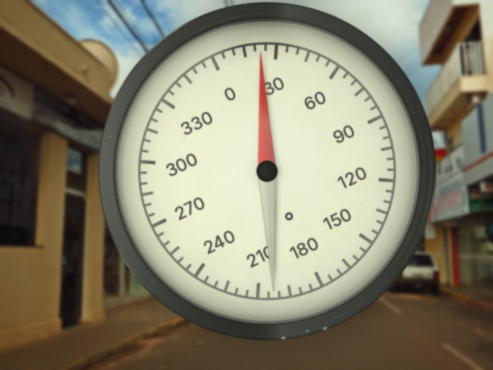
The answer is 22.5 °
